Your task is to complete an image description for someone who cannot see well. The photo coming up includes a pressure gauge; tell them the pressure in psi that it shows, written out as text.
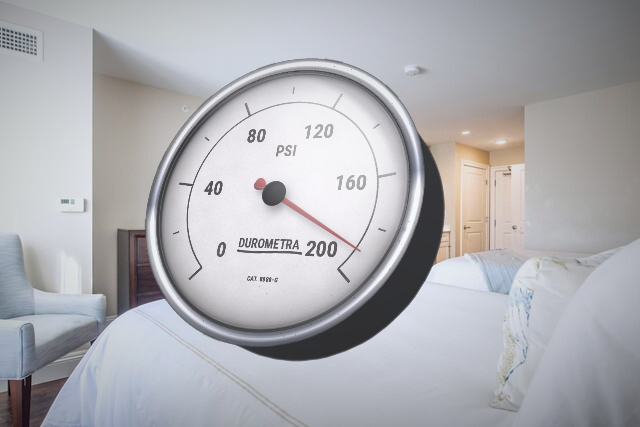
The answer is 190 psi
